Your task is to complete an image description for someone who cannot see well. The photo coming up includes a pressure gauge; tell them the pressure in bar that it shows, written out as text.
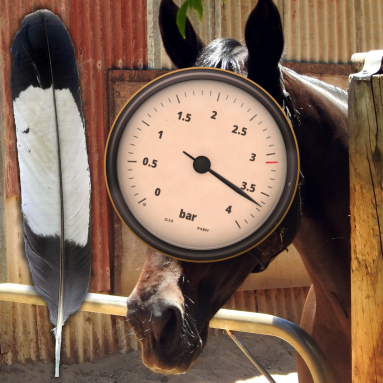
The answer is 3.65 bar
